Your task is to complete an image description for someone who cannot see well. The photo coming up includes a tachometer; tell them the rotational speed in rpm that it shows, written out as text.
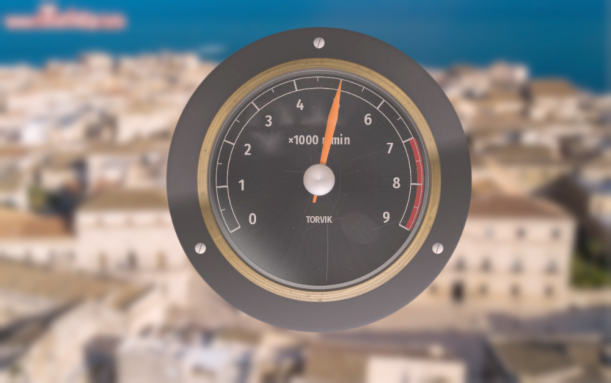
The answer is 5000 rpm
